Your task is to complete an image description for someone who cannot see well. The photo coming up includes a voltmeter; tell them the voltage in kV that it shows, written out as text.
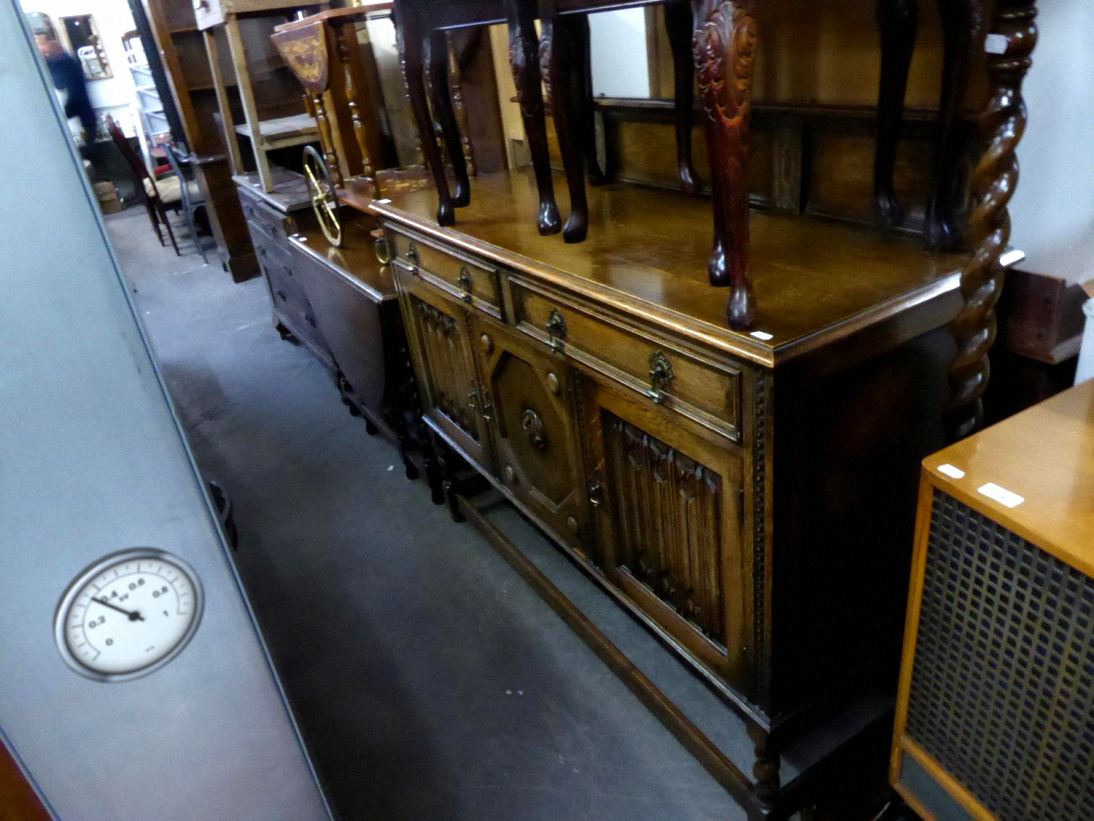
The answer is 0.35 kV
